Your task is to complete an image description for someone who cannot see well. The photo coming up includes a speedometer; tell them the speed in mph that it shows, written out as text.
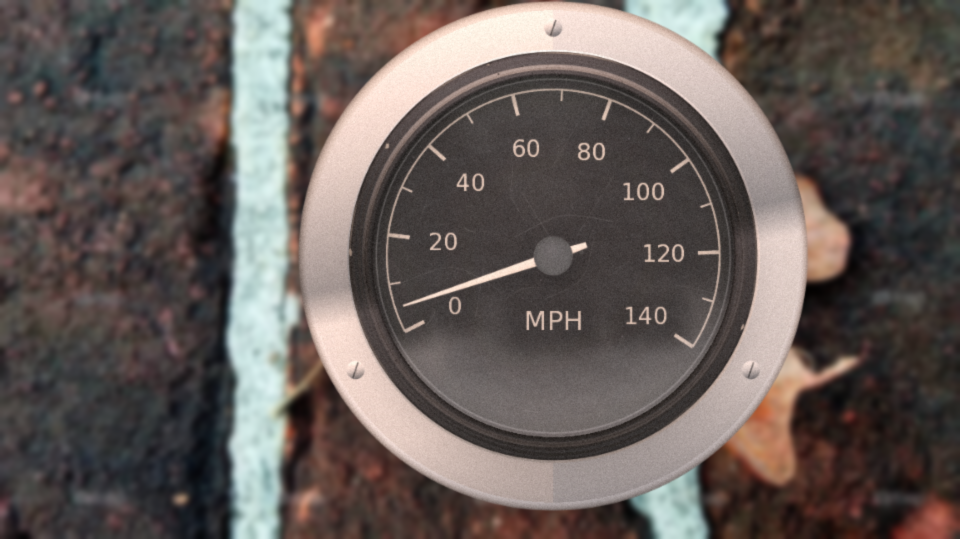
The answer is 5 mph
